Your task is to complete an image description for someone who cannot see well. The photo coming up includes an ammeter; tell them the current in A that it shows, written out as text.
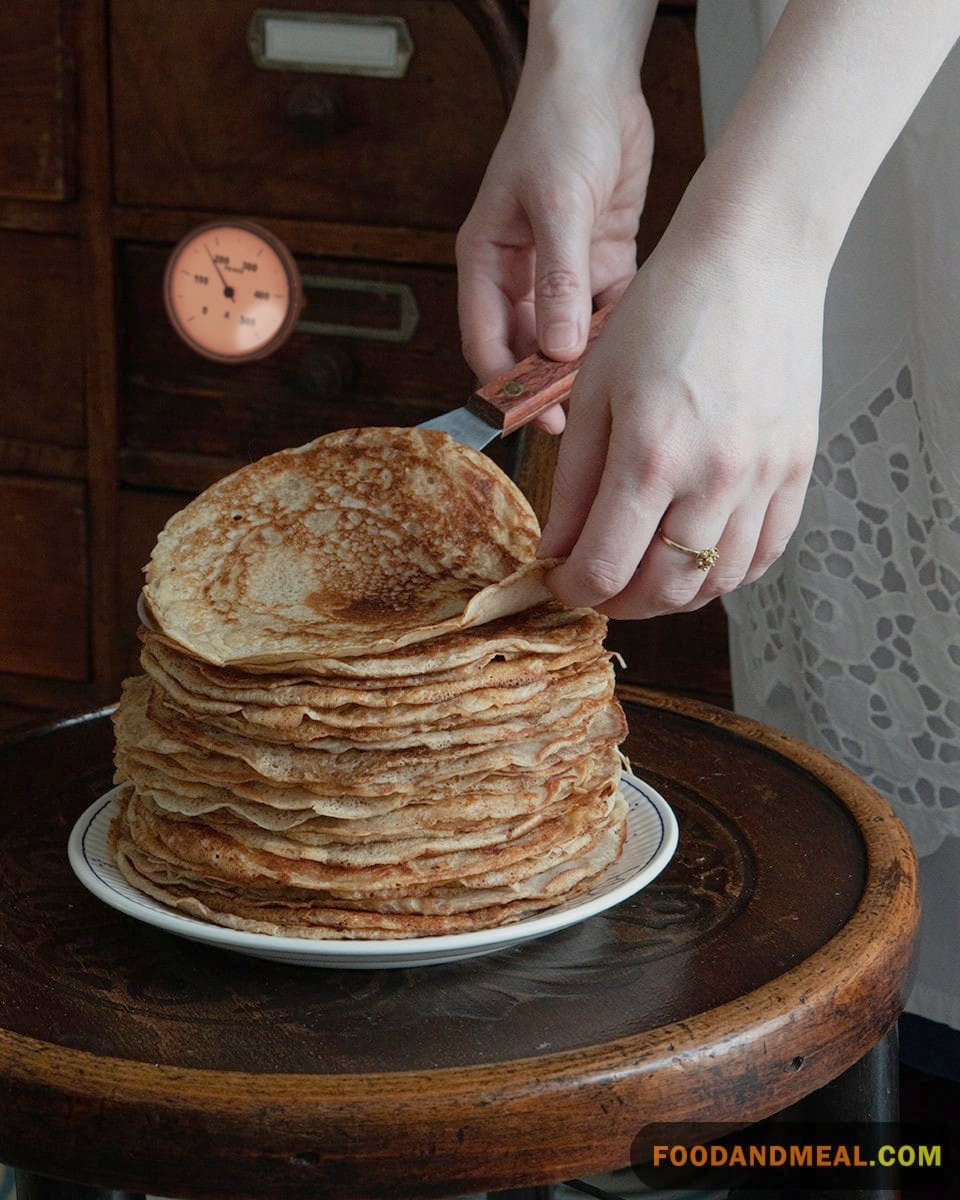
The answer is 175 A
